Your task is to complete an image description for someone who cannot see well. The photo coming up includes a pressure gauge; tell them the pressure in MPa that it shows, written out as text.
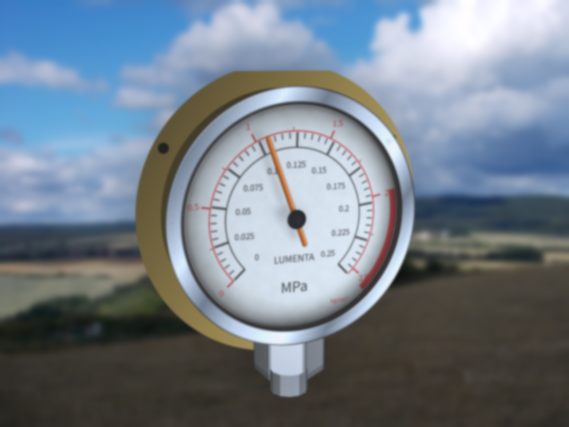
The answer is 0.105 MPa
